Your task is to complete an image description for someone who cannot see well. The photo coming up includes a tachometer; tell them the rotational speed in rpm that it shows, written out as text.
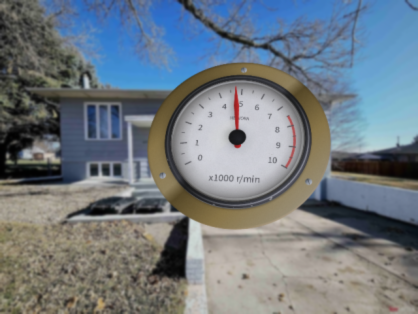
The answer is 4750 rpm
